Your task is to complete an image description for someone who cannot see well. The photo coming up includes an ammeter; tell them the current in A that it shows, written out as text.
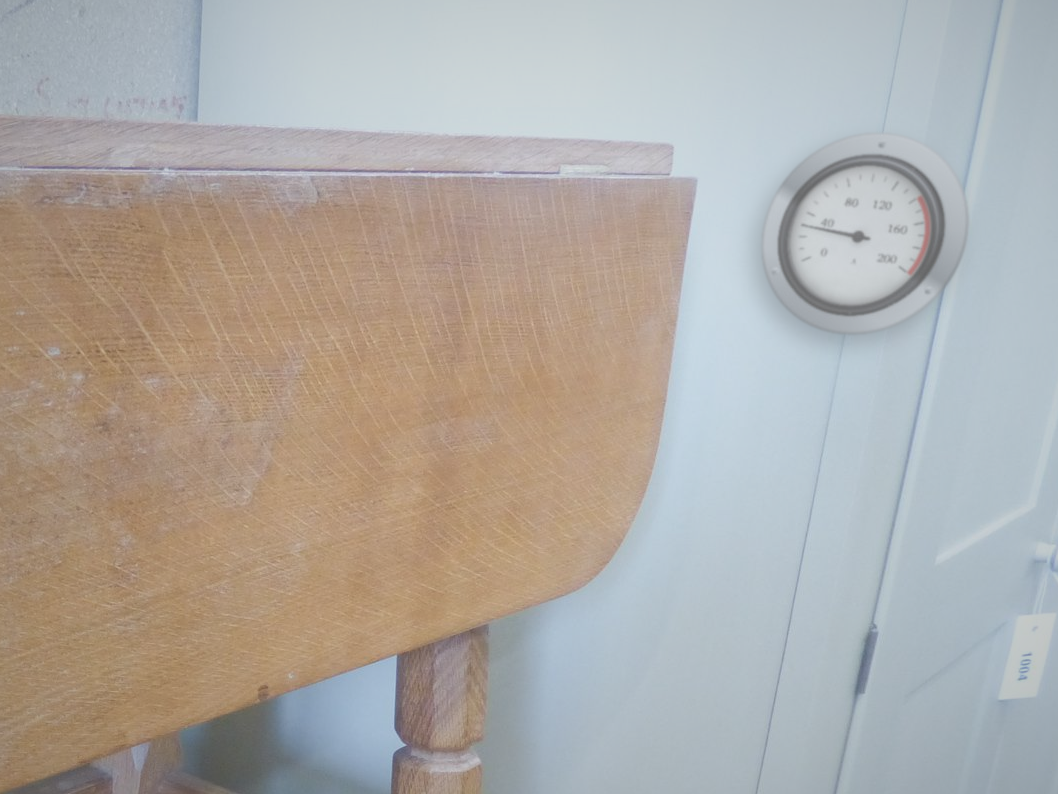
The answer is 30 A
